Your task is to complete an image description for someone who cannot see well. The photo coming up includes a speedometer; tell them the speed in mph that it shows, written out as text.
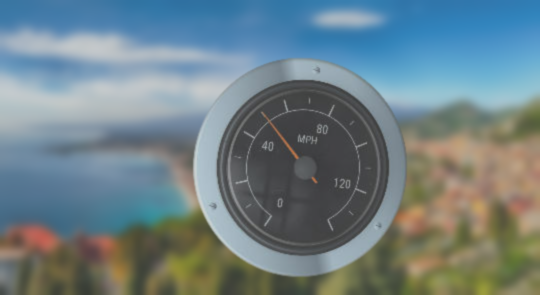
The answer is 50 mph
